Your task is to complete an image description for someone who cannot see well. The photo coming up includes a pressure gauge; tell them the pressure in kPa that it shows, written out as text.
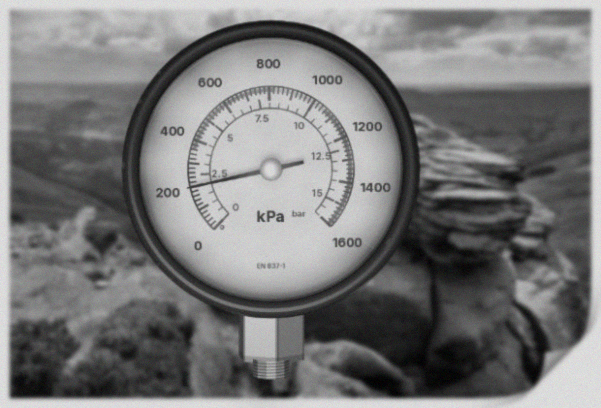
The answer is 200 kPa
